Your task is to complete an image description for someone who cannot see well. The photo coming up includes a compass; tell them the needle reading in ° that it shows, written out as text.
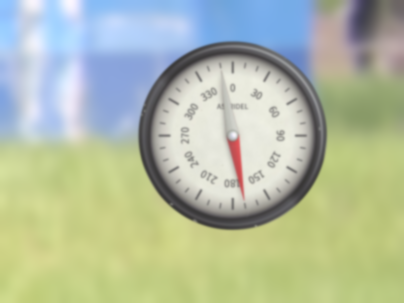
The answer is 170 °
